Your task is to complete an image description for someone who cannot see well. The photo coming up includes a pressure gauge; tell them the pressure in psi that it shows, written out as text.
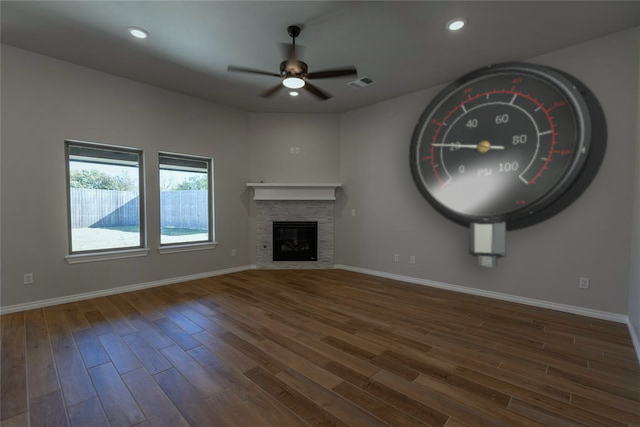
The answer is 20 psi
